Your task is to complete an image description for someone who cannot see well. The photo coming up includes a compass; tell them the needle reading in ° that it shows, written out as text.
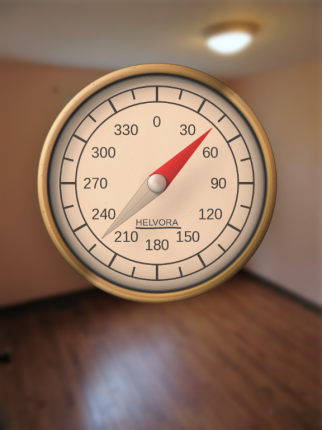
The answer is 45 °
